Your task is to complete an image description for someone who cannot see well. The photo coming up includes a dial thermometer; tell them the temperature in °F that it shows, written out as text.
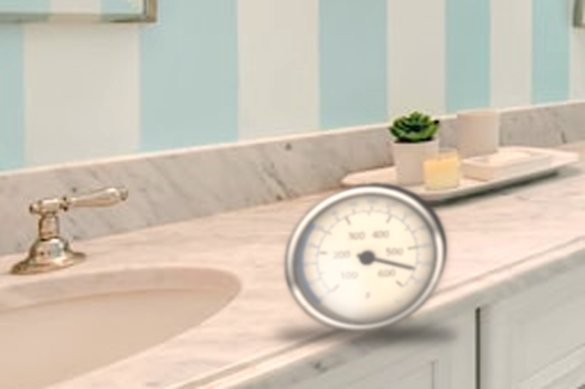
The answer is 550 °F
